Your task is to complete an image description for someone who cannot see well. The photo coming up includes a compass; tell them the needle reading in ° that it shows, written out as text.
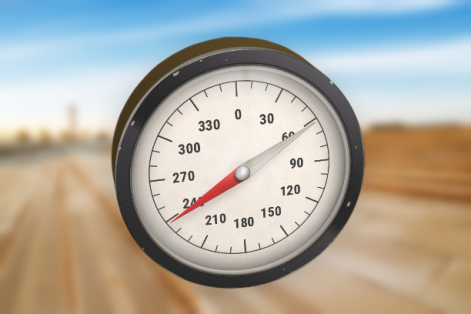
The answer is 240 °
